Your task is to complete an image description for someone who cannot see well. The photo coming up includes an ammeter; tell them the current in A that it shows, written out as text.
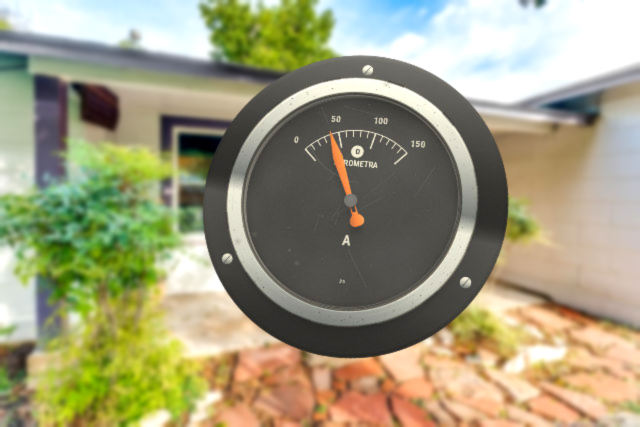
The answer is 40 A
